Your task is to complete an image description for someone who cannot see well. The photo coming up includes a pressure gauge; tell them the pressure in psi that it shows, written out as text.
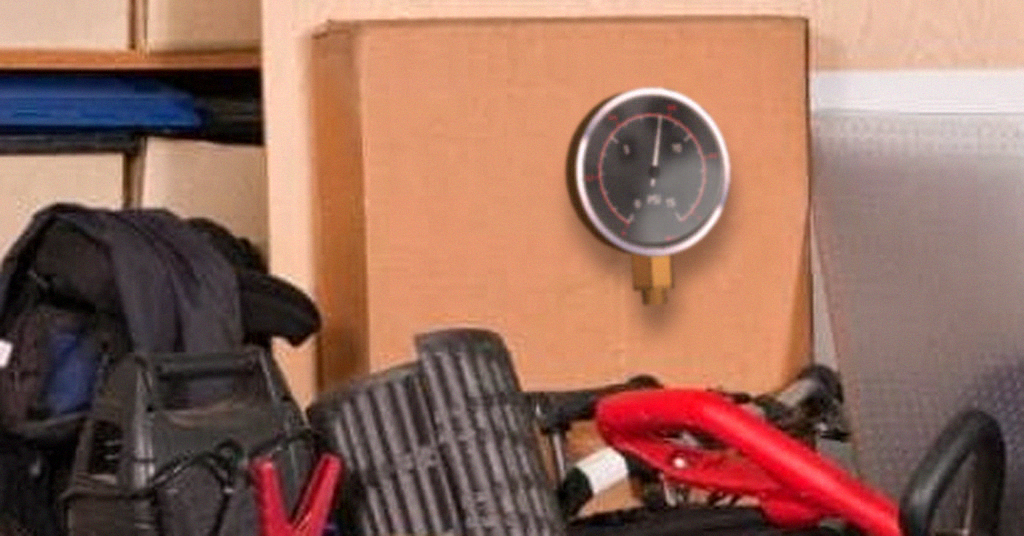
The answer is 8 psi
